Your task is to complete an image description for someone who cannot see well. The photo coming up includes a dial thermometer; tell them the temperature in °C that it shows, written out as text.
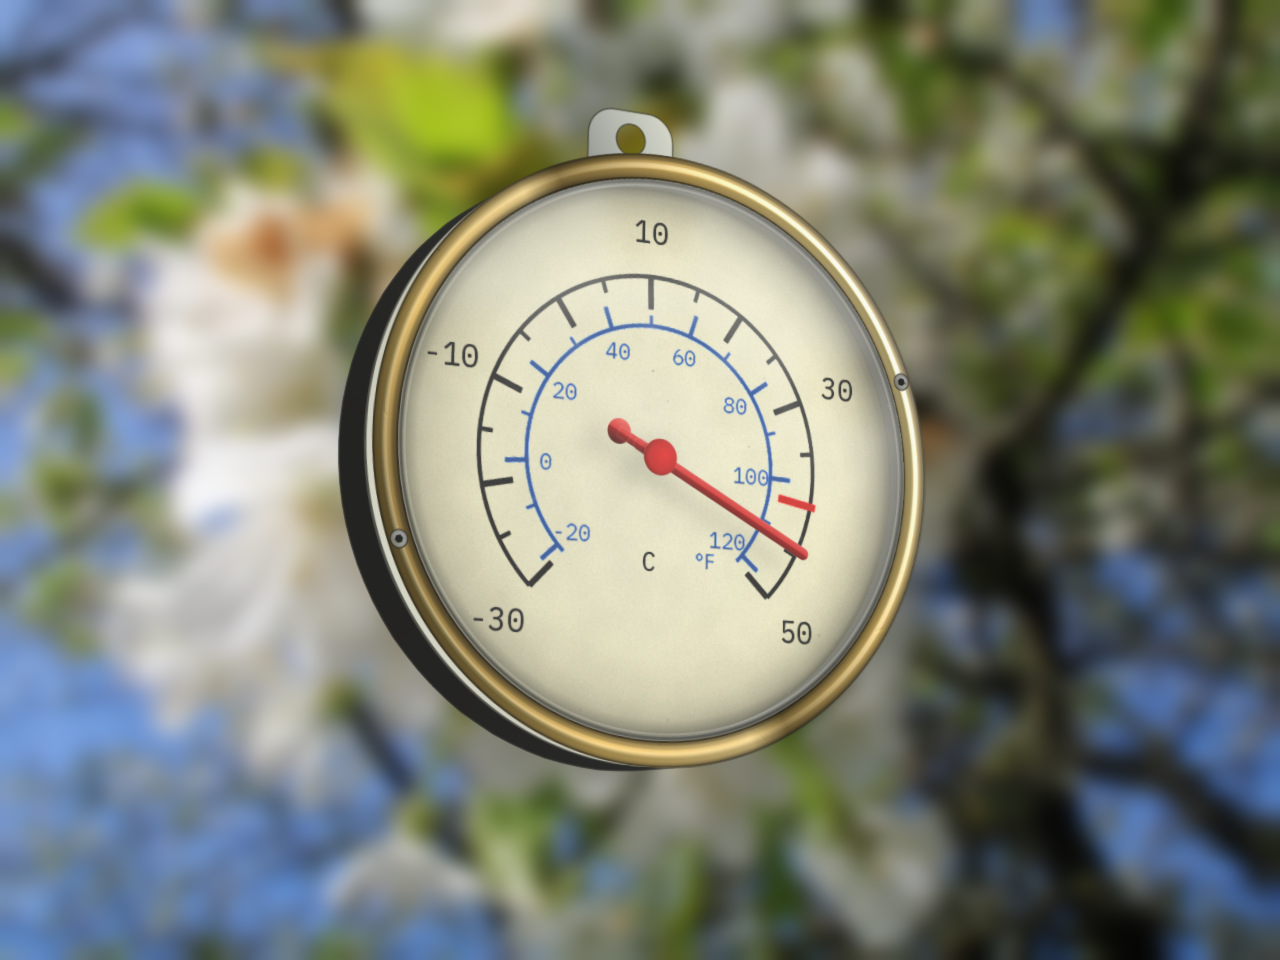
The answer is 45 °C
